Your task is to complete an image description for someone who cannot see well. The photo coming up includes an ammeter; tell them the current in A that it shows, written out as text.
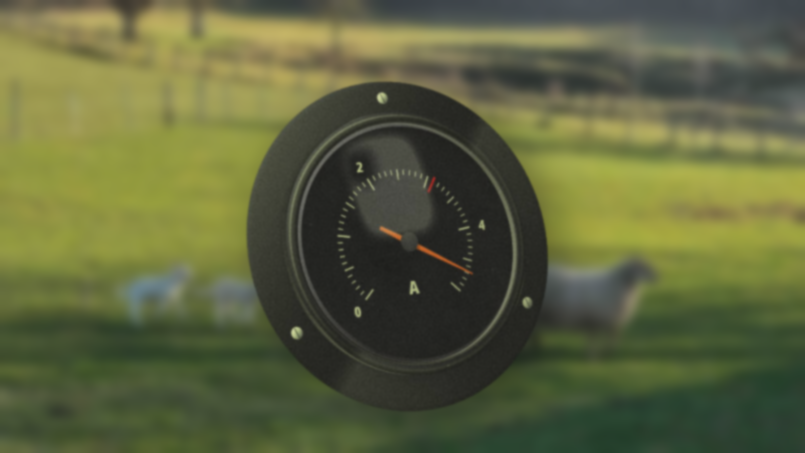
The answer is 4.7 A
